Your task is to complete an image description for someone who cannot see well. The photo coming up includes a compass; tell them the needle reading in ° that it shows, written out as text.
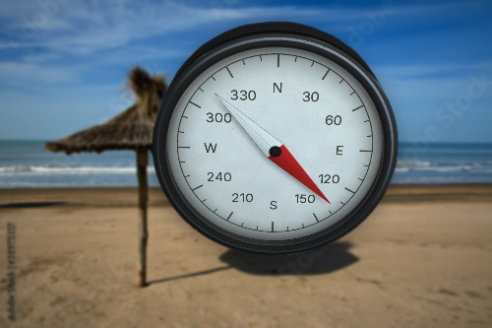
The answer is 135 °
